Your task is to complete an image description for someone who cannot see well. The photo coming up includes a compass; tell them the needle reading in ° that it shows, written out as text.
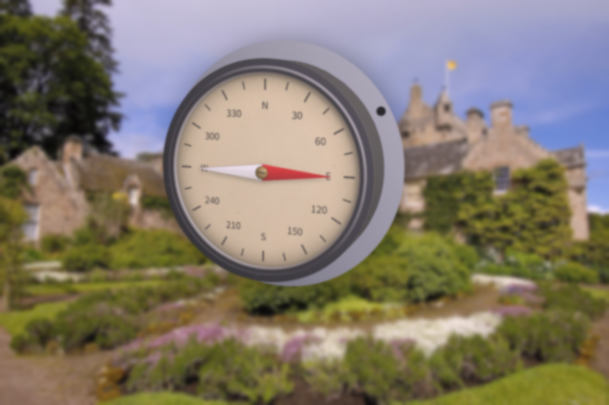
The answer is 90 °
